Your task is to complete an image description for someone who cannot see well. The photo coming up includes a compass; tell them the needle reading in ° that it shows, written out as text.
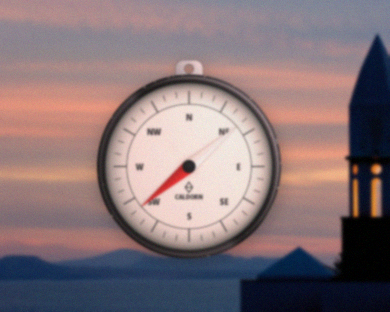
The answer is 230 °
